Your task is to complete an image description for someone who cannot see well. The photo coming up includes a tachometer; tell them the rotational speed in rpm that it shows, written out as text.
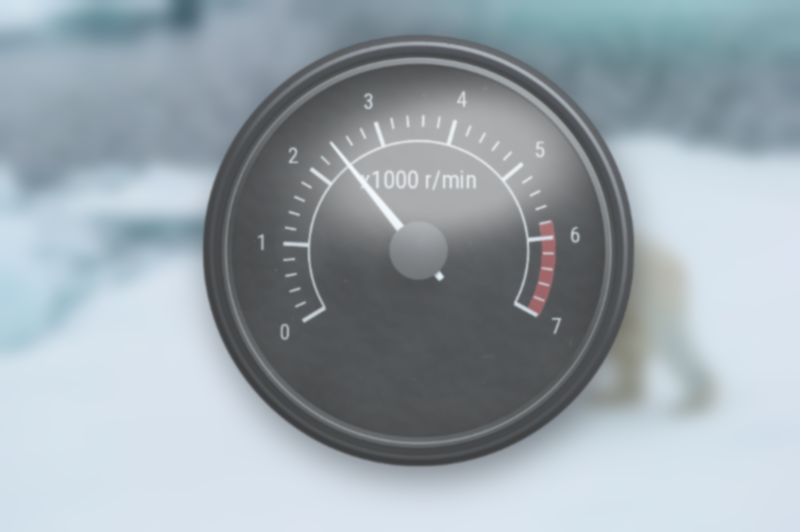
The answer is 2400 rpm
